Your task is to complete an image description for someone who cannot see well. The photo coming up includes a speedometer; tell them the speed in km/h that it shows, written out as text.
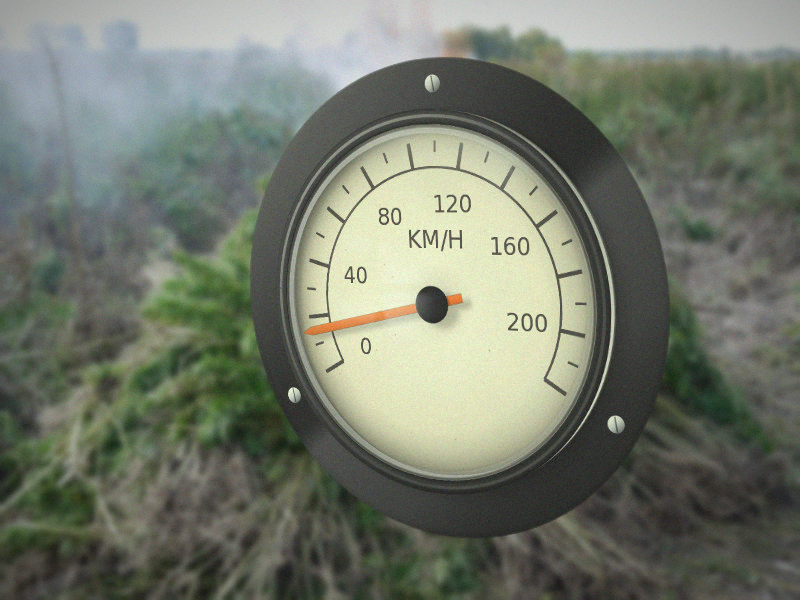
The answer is 15 km/h
